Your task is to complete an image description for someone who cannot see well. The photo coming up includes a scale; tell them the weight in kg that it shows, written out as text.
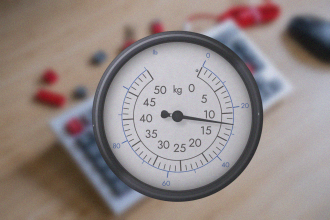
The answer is 12 kg
